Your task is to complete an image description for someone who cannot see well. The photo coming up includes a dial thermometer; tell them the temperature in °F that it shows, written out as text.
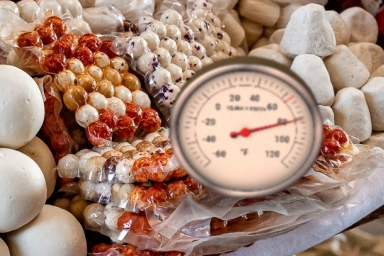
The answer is 80 °F
